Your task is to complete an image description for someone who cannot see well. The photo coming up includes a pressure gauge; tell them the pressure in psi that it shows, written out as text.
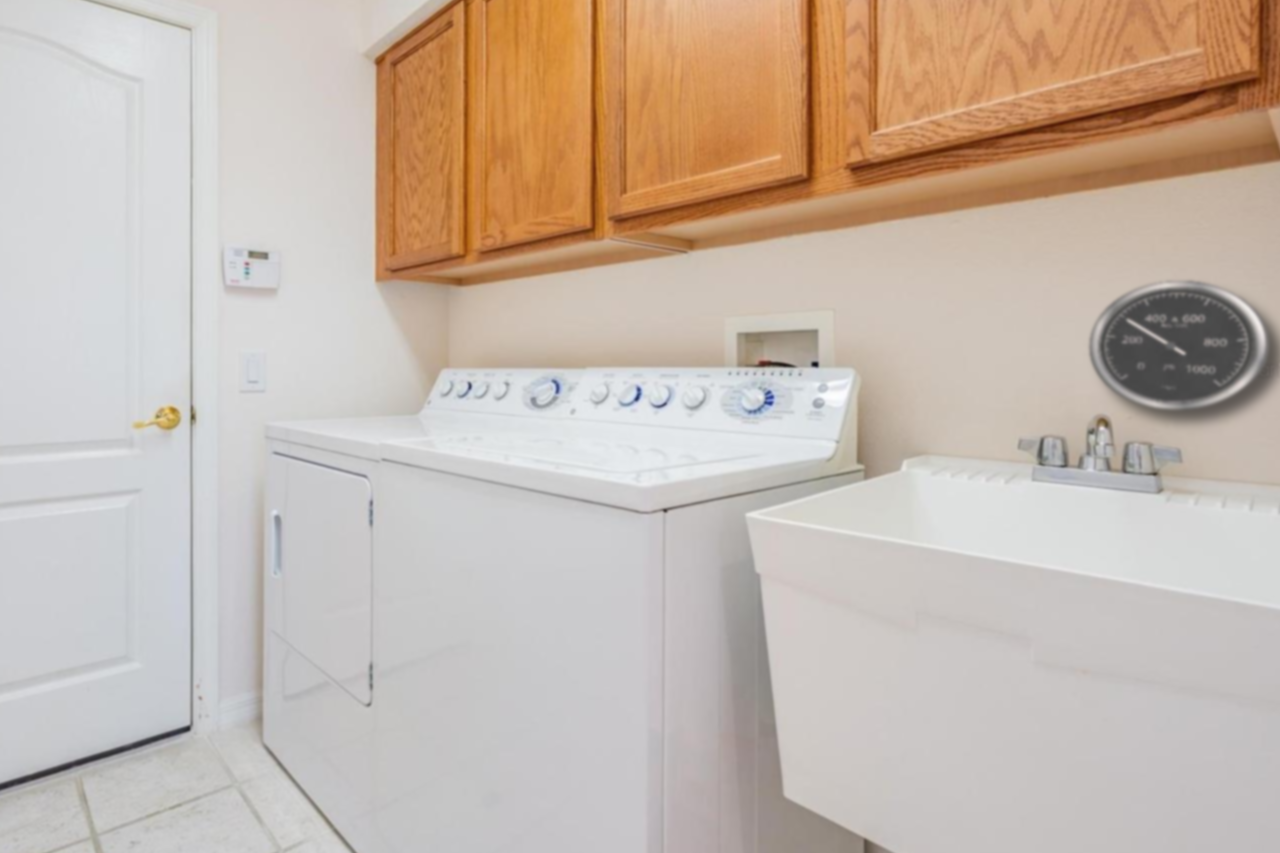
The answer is 300 psi
